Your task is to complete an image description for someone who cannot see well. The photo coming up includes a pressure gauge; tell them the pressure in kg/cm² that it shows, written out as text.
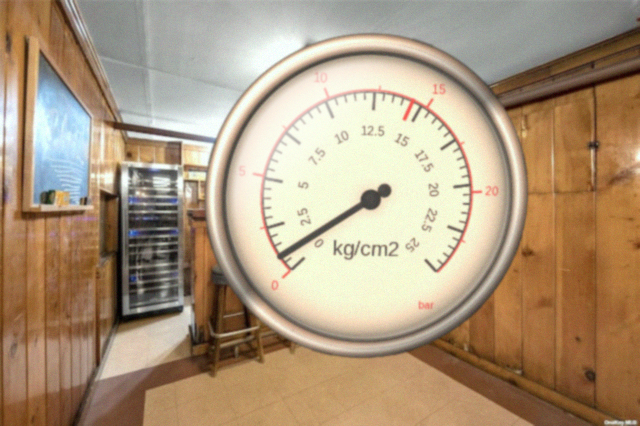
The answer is 1 kg/cm²
